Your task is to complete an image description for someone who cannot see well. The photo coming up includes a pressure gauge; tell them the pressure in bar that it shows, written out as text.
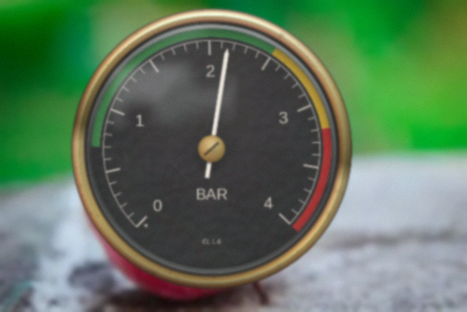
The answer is 2.15 bar
